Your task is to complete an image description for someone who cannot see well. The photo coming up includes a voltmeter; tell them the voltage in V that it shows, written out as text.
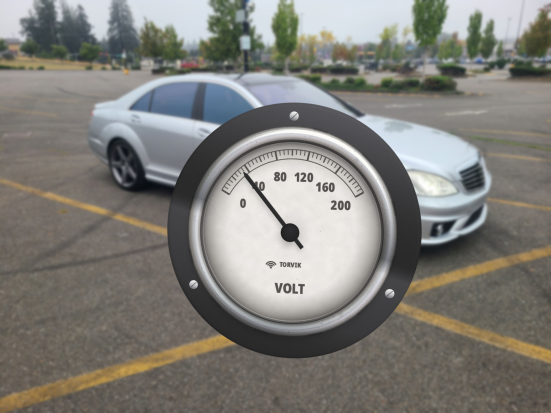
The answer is 35 V
